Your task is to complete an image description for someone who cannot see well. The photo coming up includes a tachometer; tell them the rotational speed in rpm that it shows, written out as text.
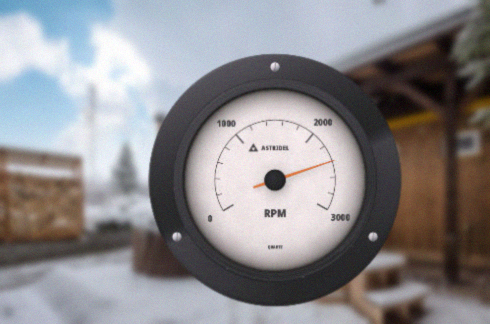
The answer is 2400 rpm
